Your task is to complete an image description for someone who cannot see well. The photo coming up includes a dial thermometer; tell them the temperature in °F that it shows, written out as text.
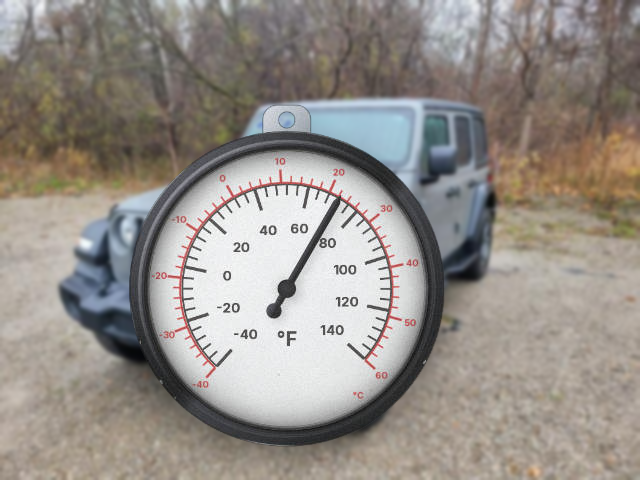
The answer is 72 °F
